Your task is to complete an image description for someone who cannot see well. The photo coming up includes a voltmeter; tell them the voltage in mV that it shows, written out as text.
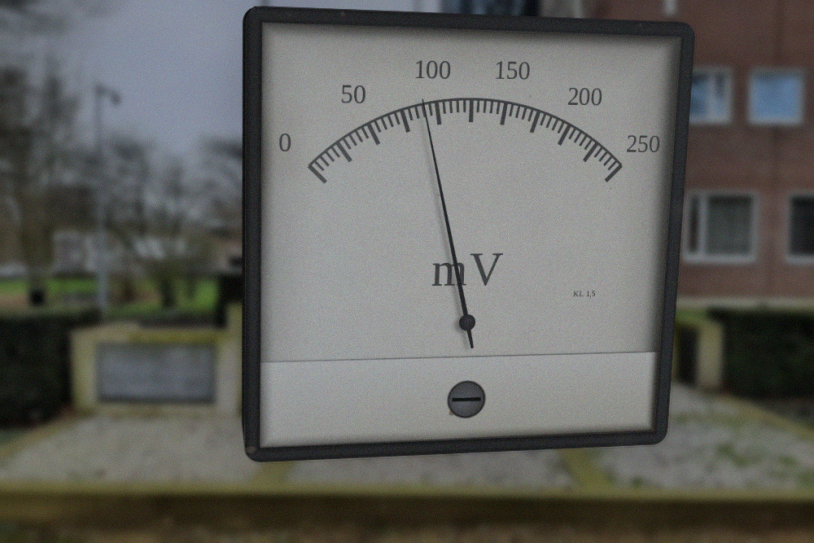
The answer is 90 mV
